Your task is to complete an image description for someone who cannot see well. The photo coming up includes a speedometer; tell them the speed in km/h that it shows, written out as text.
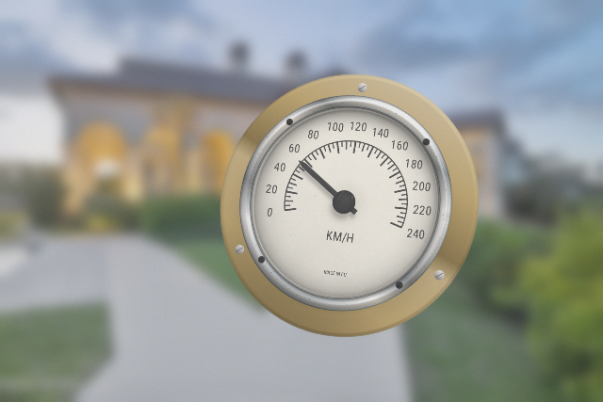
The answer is 55 km/h
